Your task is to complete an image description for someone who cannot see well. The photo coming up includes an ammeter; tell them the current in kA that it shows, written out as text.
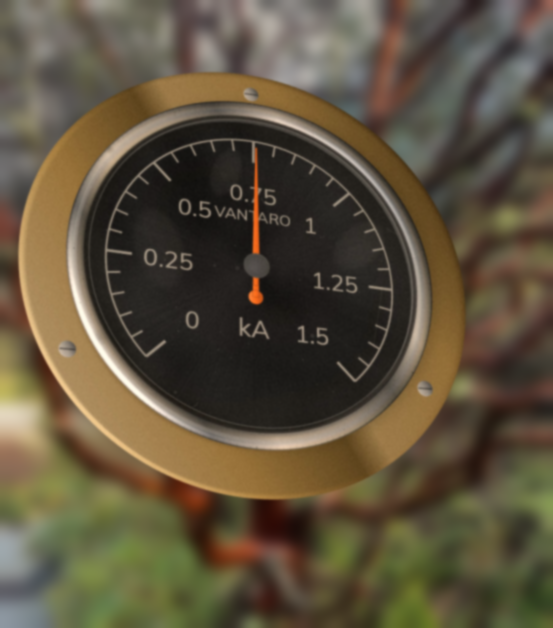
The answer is 0.75 kA
